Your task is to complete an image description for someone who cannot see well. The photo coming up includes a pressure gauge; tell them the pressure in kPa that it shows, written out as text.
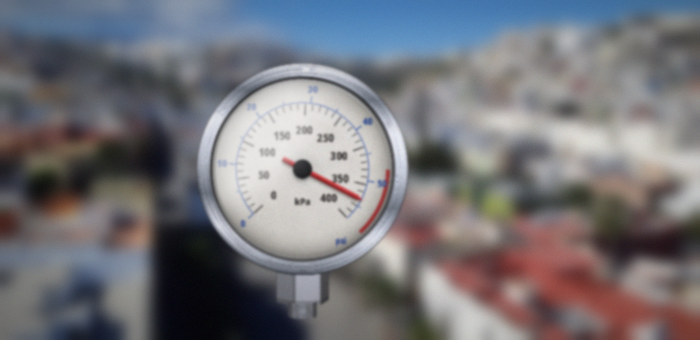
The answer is 370 kPa
